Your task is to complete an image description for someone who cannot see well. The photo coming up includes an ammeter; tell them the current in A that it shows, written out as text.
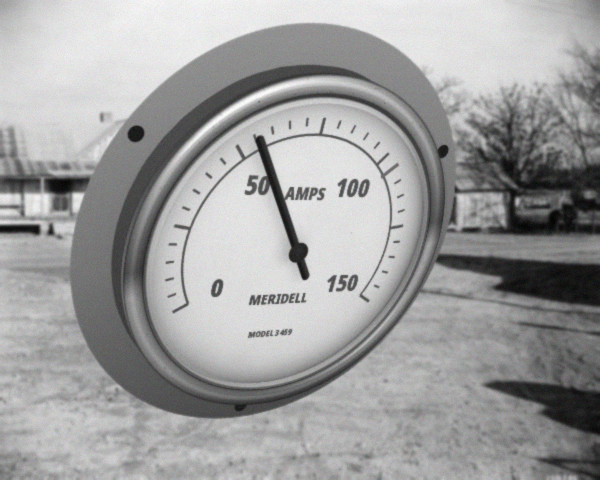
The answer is 55 A
